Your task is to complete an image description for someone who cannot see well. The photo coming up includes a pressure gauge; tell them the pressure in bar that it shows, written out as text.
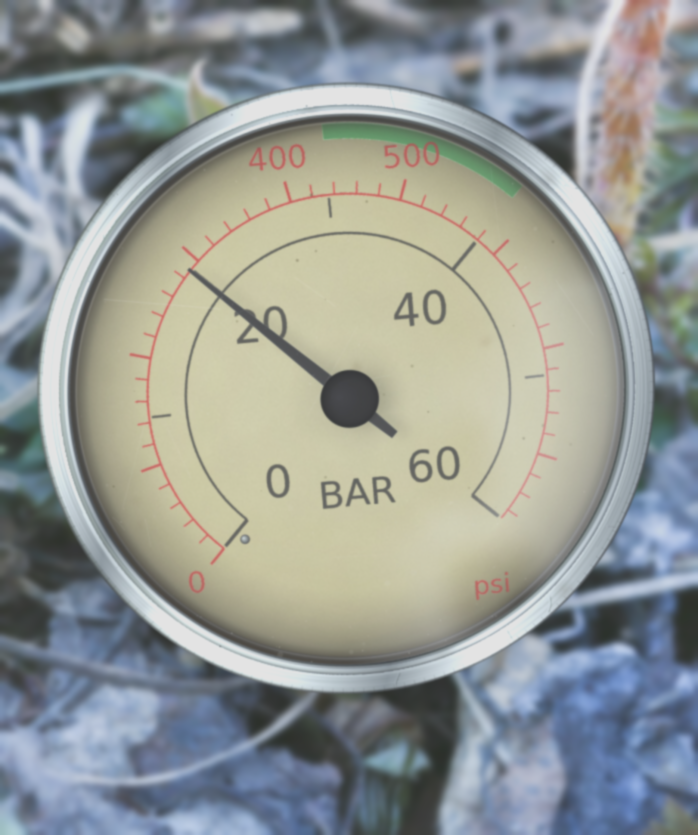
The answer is 20 bar
